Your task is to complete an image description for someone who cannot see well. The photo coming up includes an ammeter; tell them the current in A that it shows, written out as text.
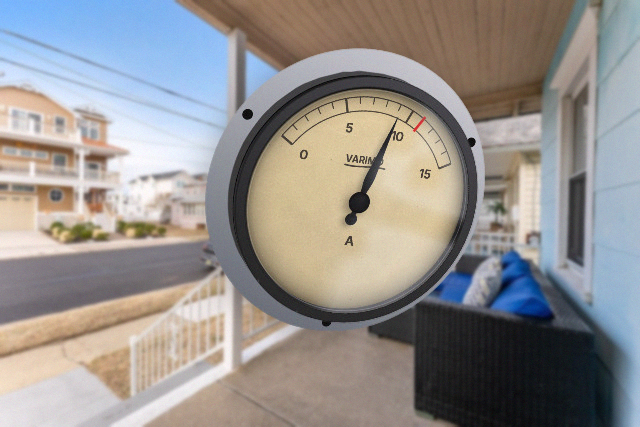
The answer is 9 A
